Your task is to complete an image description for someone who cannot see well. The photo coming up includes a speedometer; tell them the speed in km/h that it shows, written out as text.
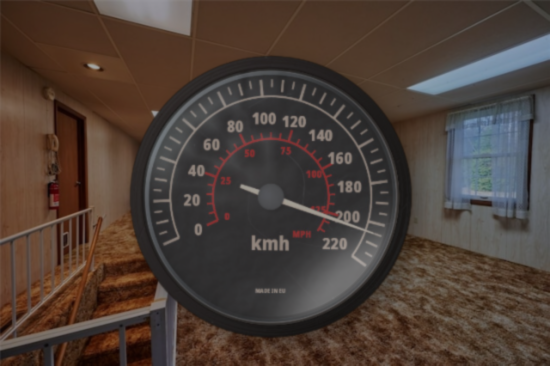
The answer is 205 km/h
